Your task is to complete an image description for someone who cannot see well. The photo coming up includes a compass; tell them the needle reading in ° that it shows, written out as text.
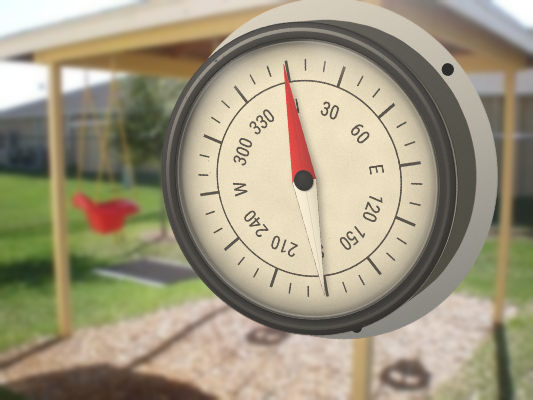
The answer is 0 °
